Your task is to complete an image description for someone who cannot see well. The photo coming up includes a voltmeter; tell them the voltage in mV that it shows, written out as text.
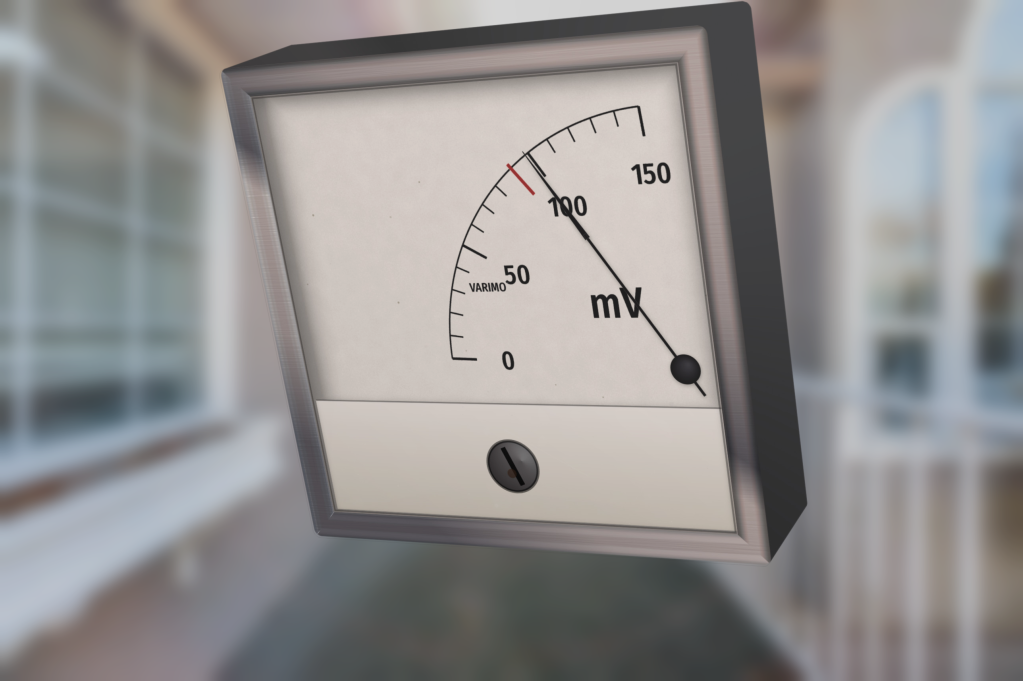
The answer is 100 mV
